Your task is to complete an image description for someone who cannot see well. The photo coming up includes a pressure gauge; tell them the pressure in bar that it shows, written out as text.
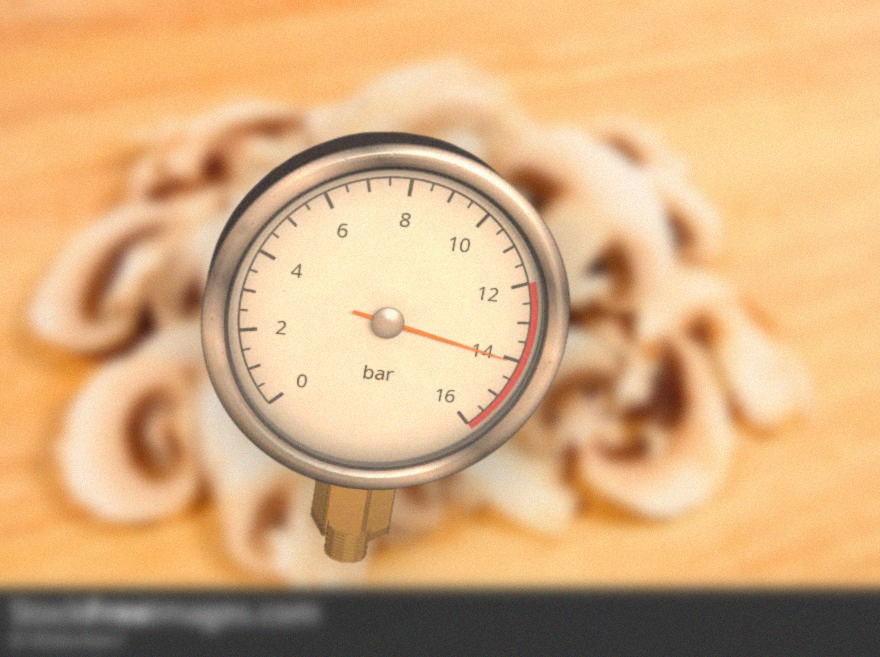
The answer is 14 bar
